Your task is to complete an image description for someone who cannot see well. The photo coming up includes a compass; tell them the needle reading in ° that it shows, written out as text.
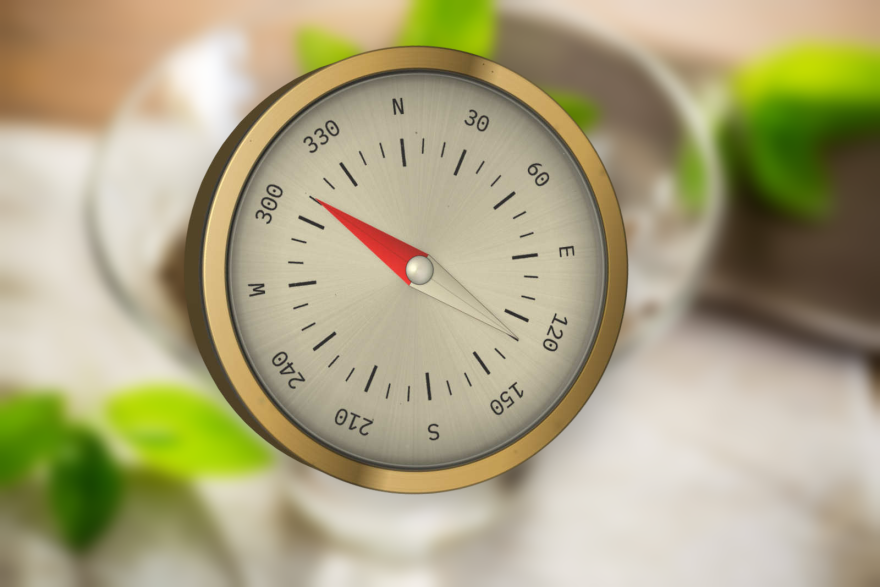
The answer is 310 °
